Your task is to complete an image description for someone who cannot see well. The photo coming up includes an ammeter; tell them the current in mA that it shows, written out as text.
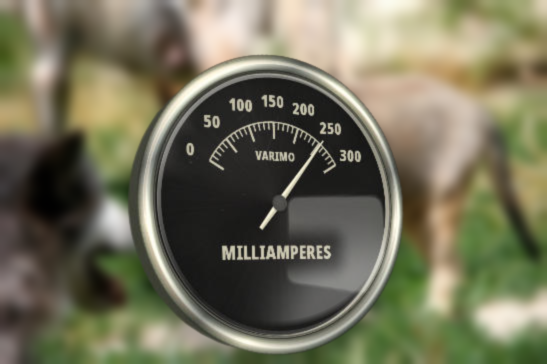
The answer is 250 mA
